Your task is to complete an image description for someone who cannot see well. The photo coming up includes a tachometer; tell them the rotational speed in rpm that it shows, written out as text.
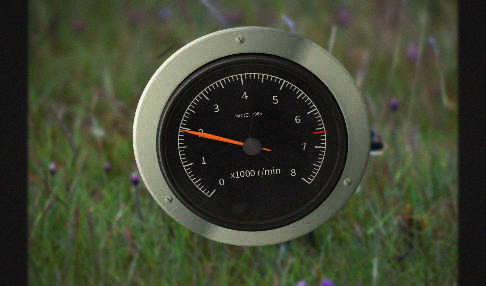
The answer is 2000 rpm
